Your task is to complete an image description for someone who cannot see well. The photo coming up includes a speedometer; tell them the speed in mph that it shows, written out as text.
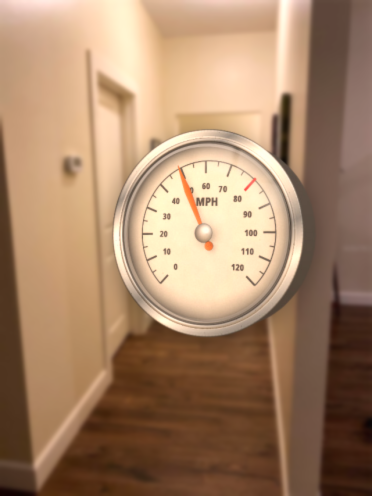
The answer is 50 mph
